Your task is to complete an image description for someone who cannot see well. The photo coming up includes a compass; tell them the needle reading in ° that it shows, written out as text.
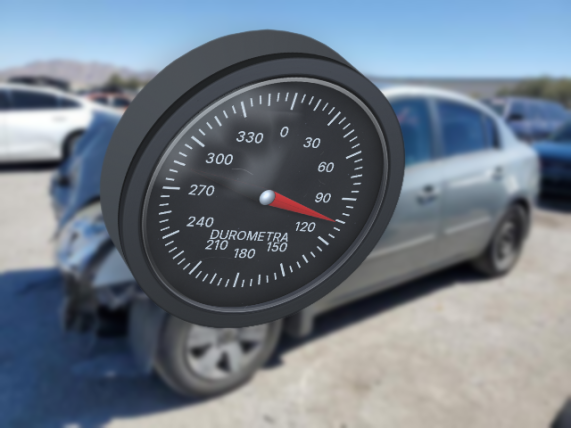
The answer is 105 °
